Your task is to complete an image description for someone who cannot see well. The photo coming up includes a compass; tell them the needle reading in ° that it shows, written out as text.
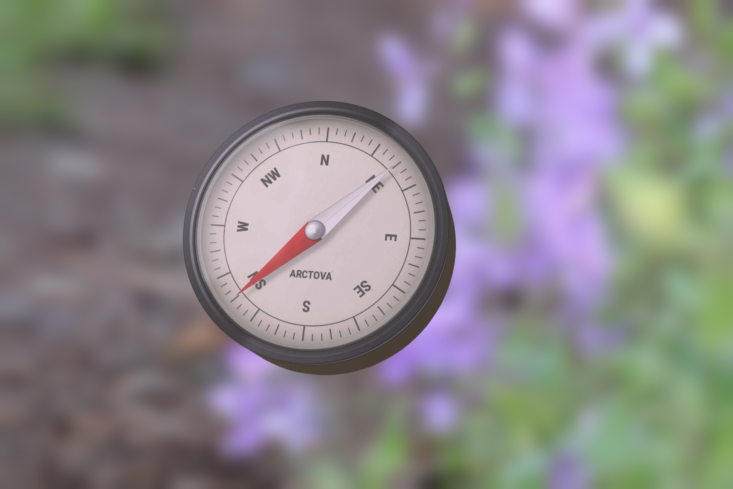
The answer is 225 °
